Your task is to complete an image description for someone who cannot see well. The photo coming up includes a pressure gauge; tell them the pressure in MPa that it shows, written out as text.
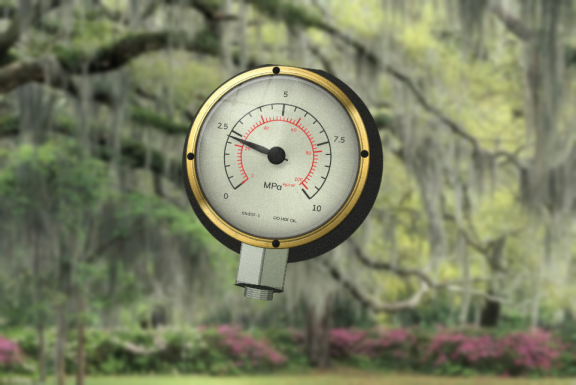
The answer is 2.25 MPa
